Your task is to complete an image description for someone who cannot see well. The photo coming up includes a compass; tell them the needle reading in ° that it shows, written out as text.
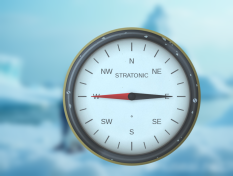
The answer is 270 °
